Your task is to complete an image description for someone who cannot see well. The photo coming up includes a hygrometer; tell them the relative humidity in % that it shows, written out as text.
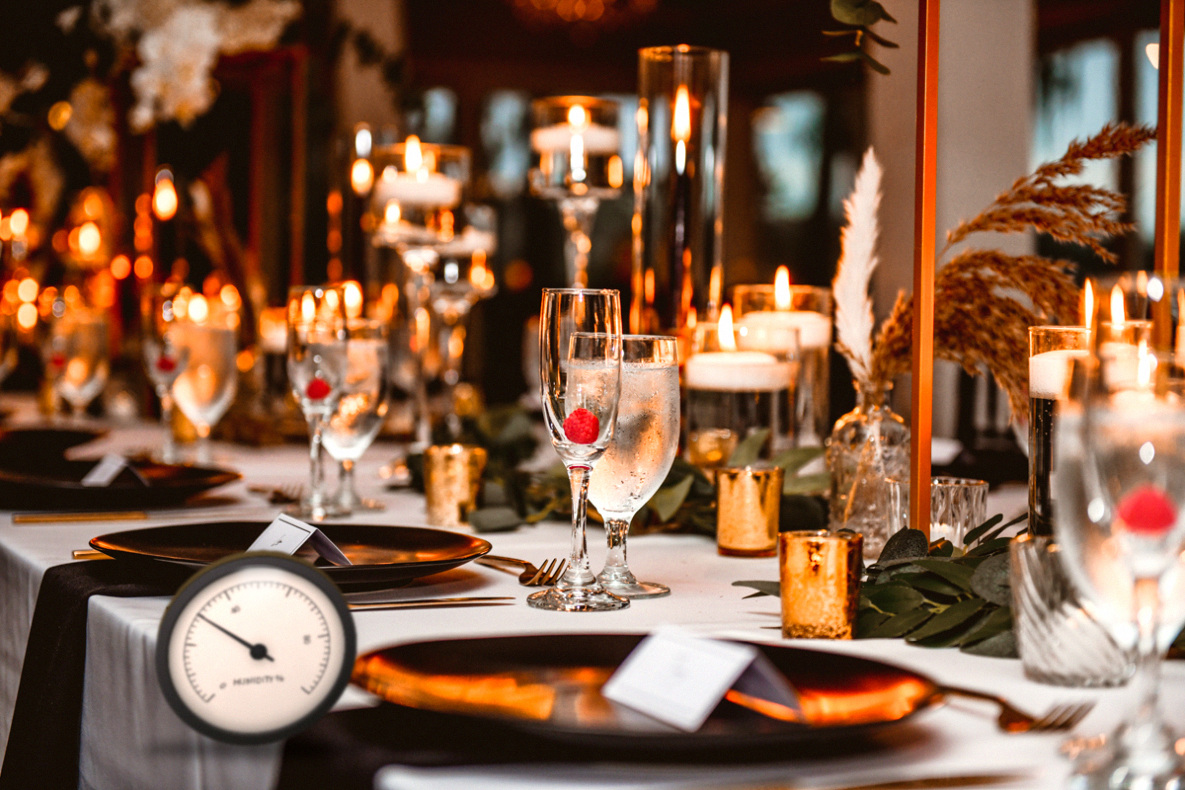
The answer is 30 %
